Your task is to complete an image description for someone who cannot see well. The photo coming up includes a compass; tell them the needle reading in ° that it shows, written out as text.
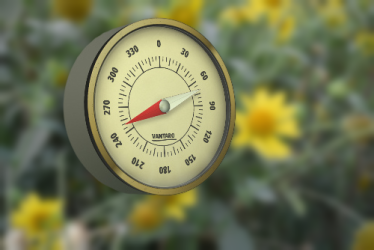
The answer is 250 °
